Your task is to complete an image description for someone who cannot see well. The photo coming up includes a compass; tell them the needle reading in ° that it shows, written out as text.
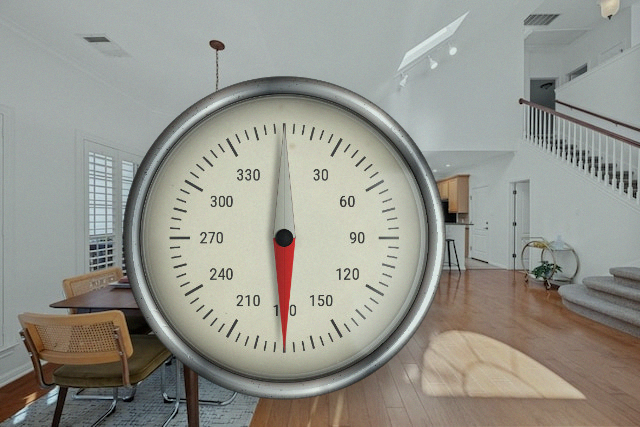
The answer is 180 °
